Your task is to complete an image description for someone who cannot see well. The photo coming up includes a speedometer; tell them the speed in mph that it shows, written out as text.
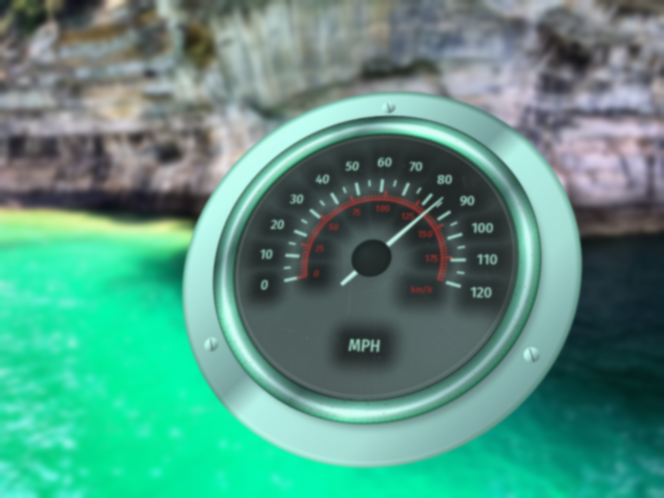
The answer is 85 mph
